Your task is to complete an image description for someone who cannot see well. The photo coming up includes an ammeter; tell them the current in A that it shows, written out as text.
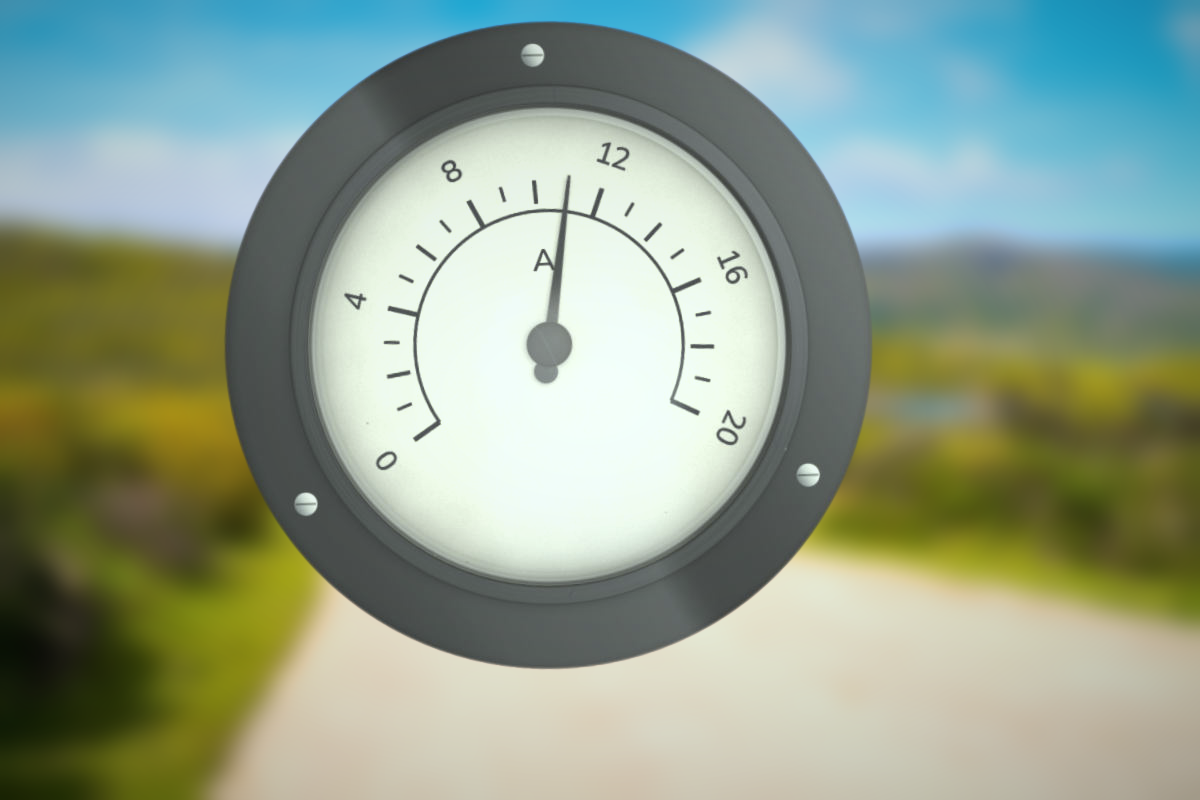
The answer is 11 A
